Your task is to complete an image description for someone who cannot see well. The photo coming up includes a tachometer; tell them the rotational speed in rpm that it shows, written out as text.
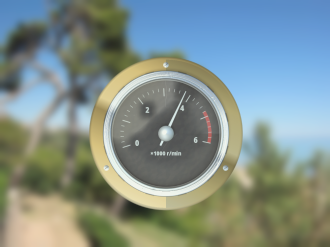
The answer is 3800 rpm
